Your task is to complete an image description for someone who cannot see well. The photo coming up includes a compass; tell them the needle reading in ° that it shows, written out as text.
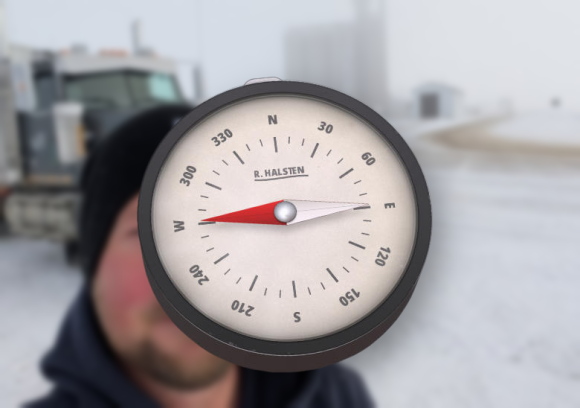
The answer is 270 °
